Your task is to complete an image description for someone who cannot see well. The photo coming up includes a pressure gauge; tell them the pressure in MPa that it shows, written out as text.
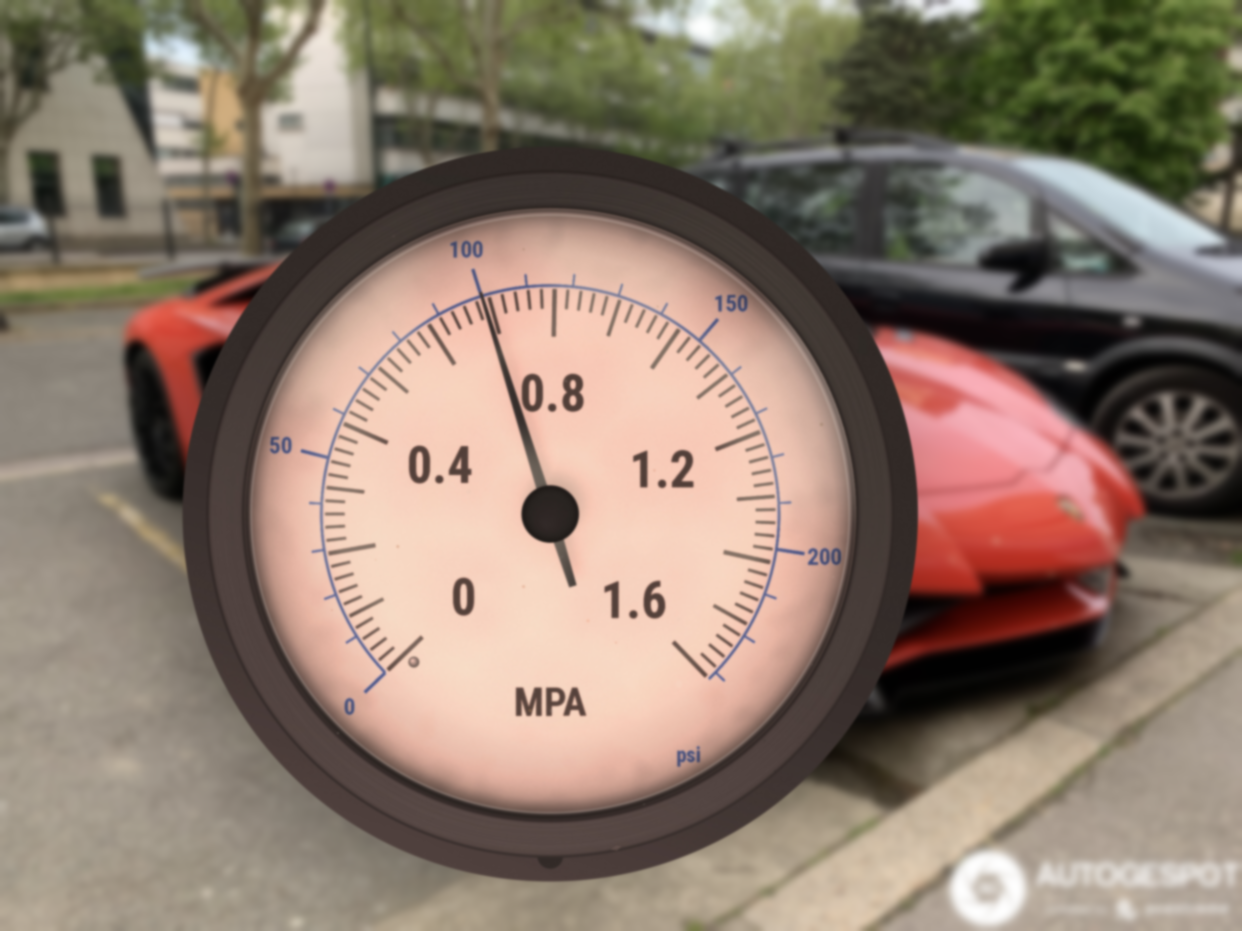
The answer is 0.69 MPa
